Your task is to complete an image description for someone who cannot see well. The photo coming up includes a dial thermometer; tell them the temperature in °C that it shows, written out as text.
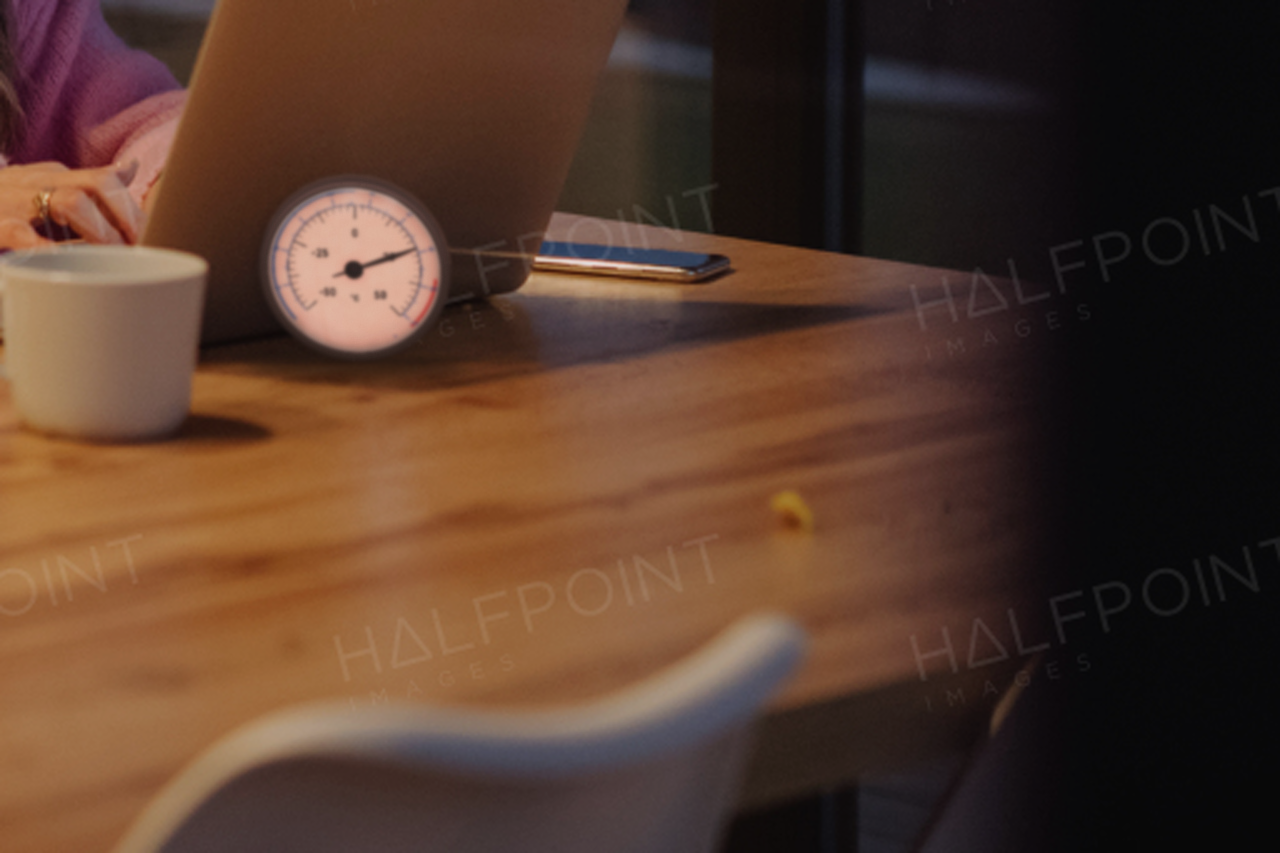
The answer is 25 °C
